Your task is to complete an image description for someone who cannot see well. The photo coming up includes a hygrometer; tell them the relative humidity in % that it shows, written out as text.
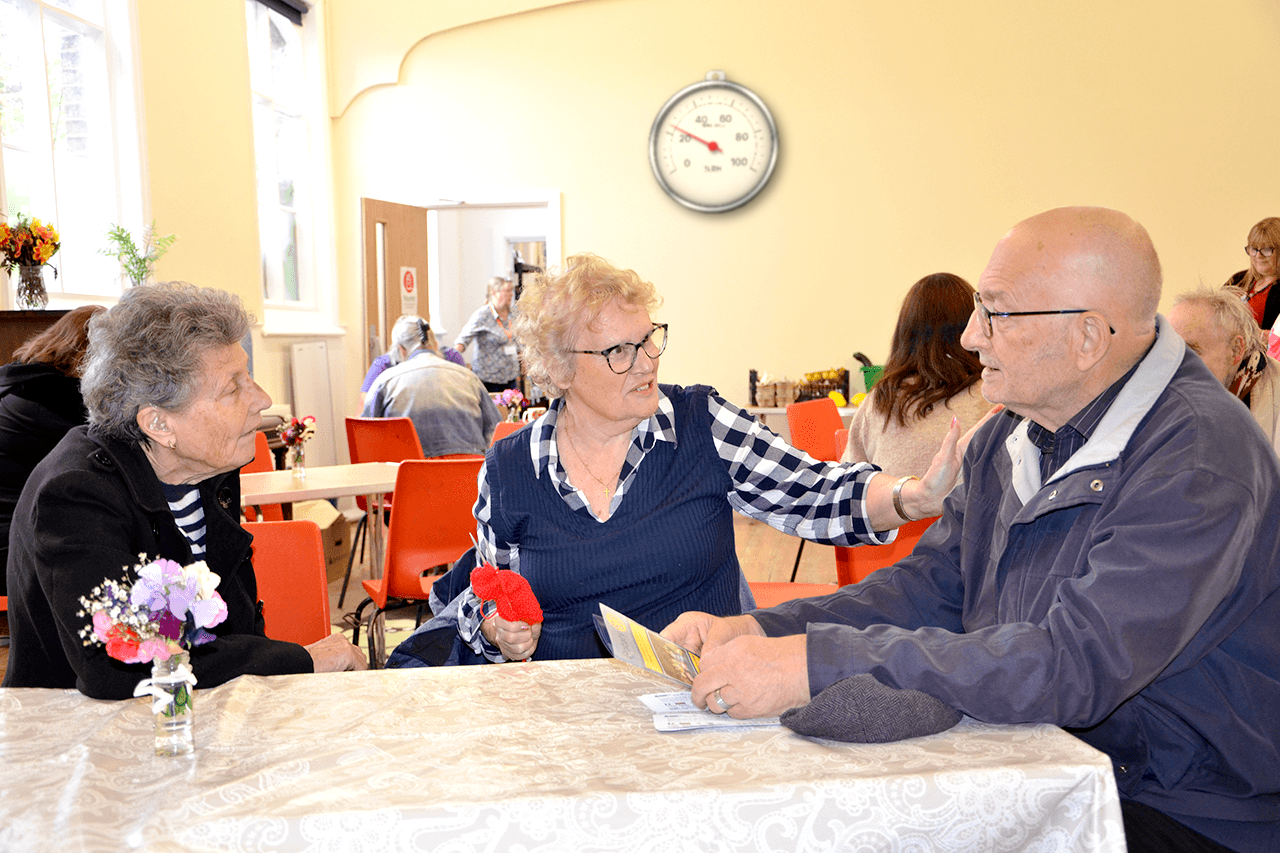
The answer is 24 %
